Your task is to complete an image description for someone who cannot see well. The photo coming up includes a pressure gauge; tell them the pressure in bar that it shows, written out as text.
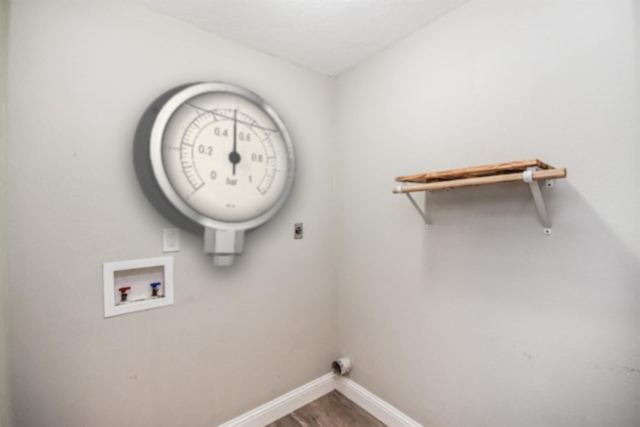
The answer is 0.5 bar
